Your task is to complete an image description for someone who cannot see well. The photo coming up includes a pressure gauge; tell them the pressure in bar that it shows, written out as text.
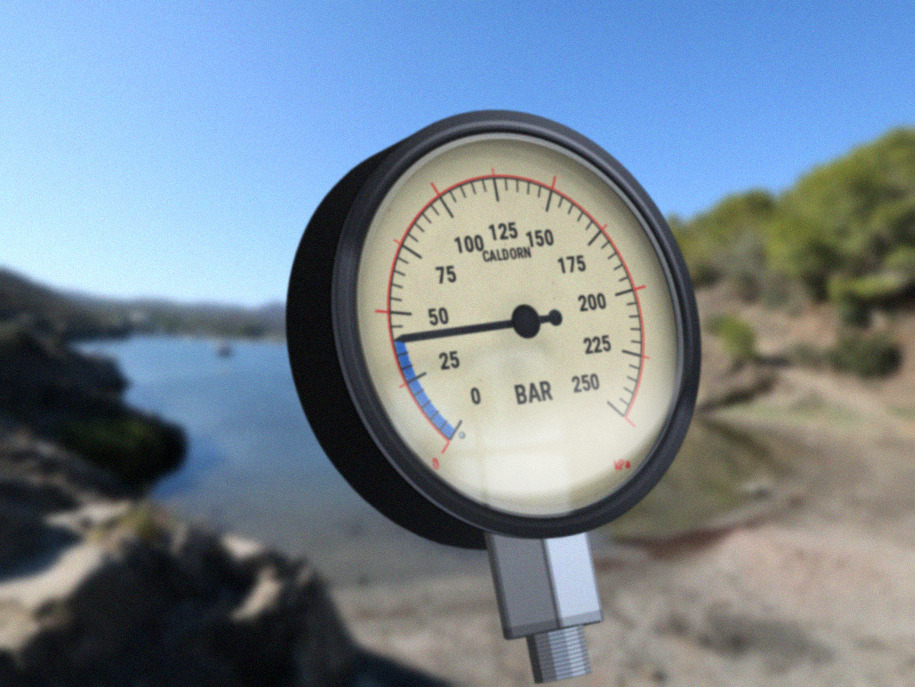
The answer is 40 bar
